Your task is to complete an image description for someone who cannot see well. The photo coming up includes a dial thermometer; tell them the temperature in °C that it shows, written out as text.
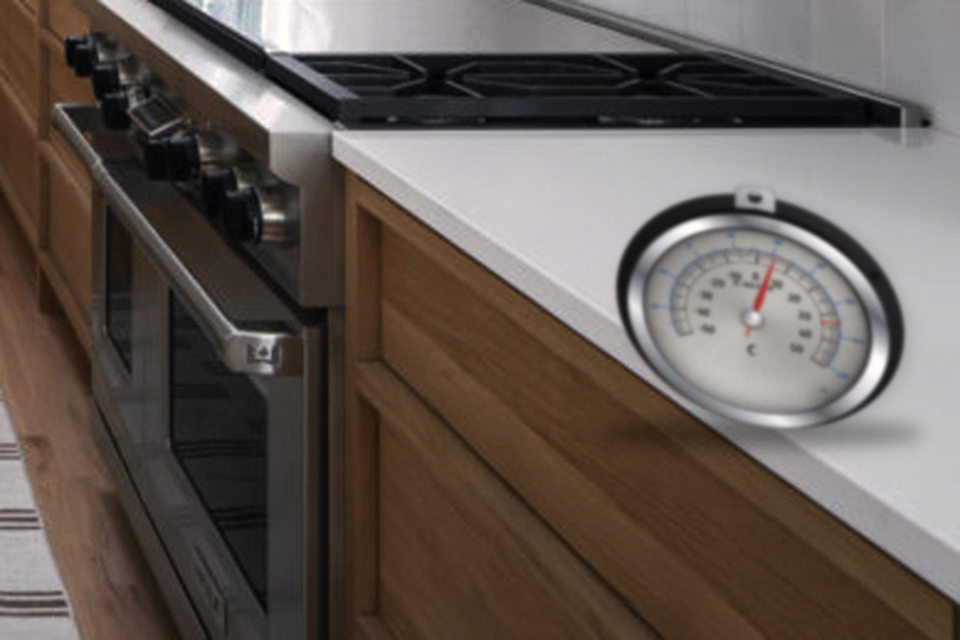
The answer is 5 °C
